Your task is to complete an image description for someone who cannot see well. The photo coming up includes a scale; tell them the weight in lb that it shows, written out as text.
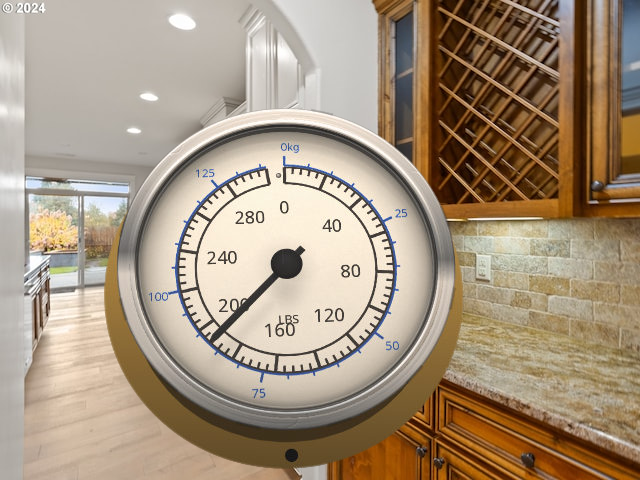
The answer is 192 lb
